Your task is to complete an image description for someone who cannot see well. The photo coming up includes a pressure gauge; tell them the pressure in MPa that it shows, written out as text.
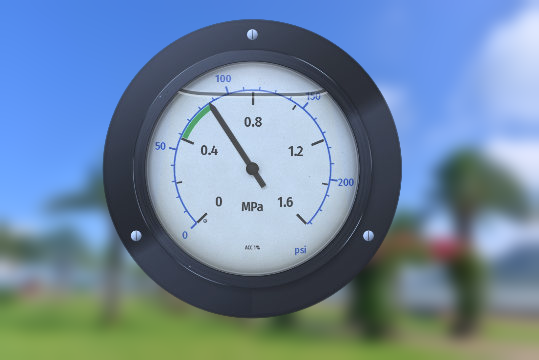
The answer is 0.6 MPa
